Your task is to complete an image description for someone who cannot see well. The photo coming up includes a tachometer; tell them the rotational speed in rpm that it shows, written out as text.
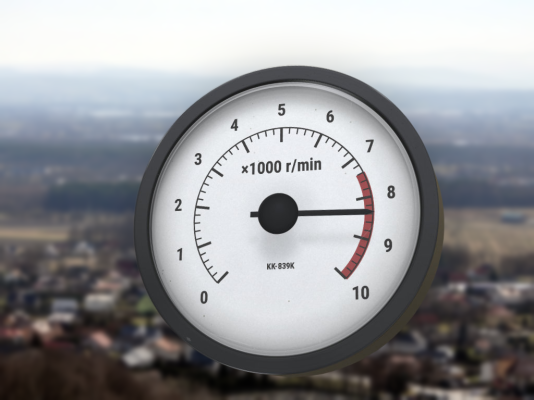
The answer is 8400 rpm
